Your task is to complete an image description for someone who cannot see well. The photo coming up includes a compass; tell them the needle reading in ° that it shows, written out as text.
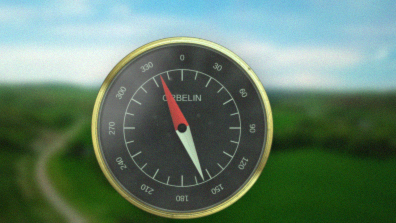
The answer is 337.5 °
